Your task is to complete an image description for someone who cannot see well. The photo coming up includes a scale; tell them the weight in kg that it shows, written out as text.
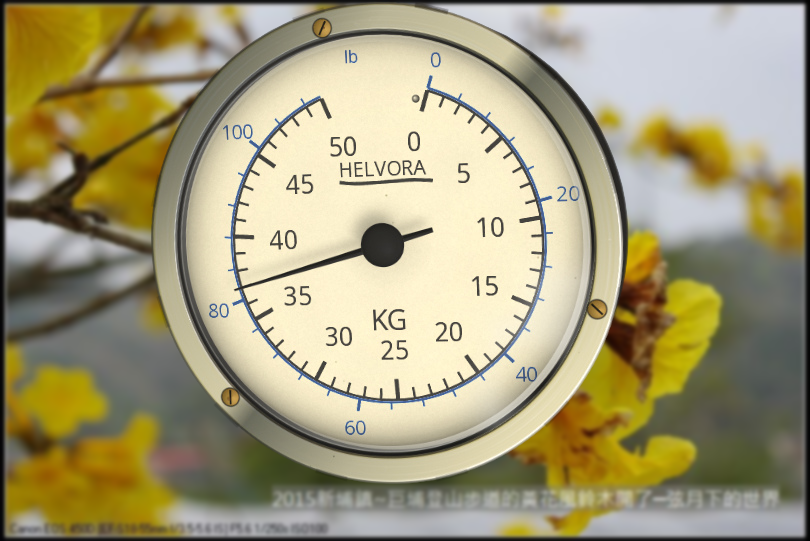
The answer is 37 kg
